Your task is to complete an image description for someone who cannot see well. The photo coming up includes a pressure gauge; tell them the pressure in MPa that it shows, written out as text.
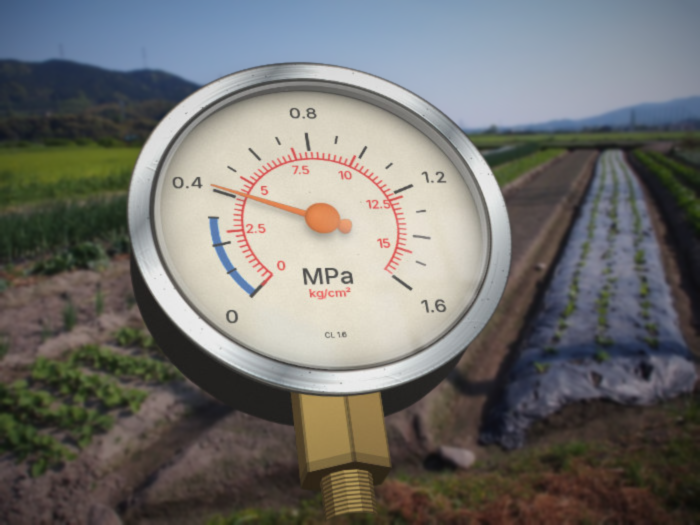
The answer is 0.4 MPa
